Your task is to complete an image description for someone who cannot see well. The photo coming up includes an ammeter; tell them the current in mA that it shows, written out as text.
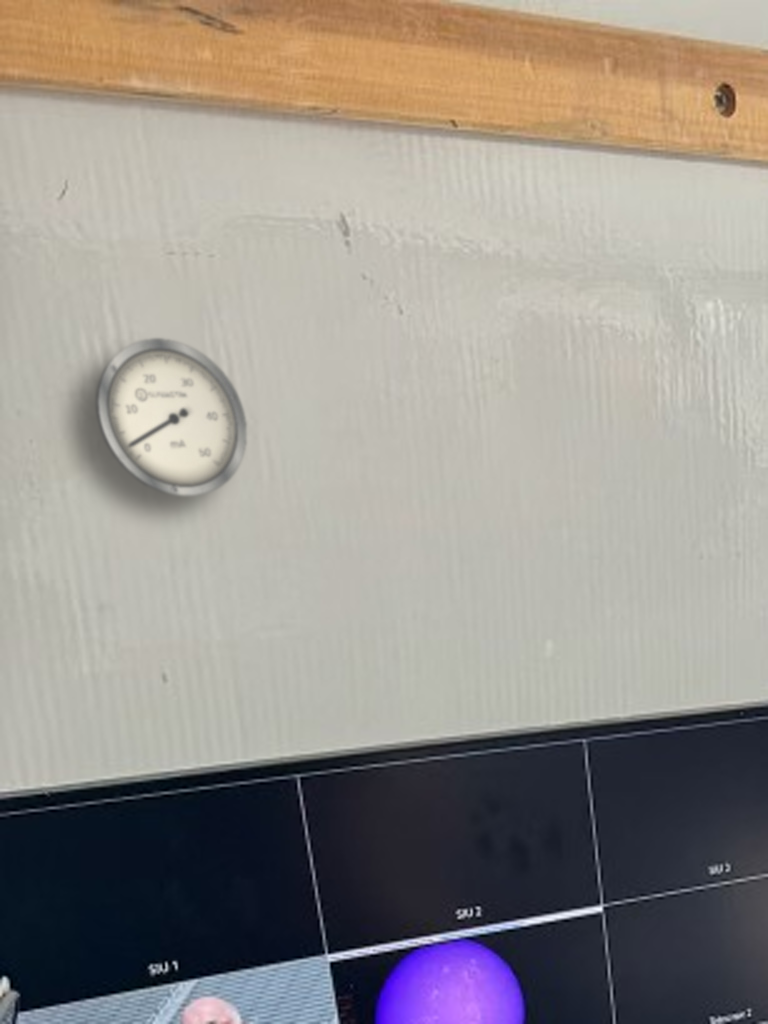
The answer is 2.5 mA
